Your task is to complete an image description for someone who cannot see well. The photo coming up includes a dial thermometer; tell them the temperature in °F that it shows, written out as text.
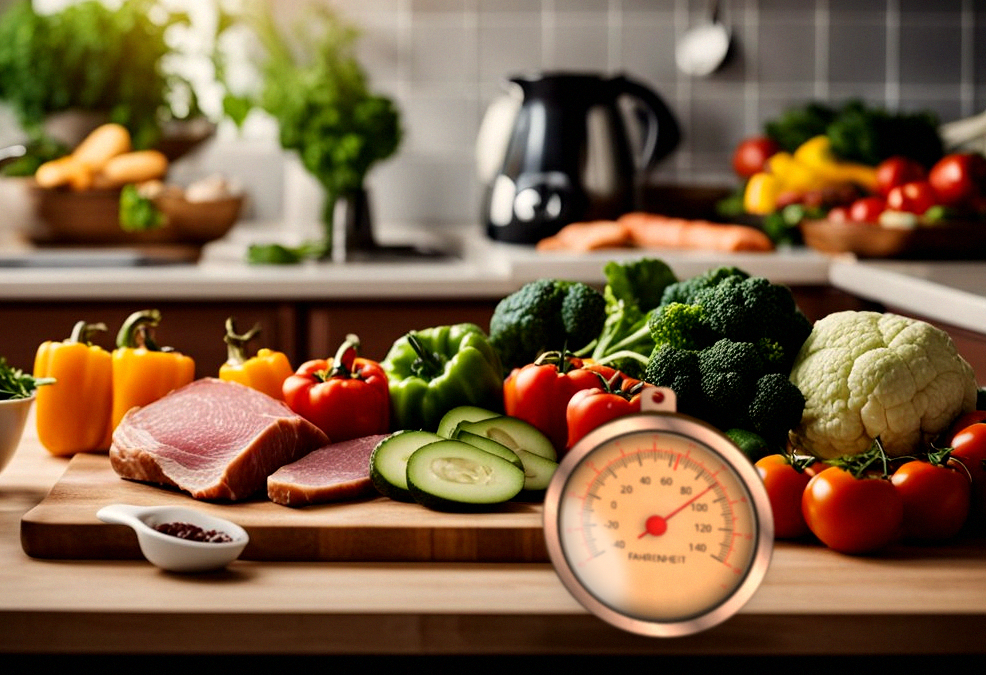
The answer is 90 °F
